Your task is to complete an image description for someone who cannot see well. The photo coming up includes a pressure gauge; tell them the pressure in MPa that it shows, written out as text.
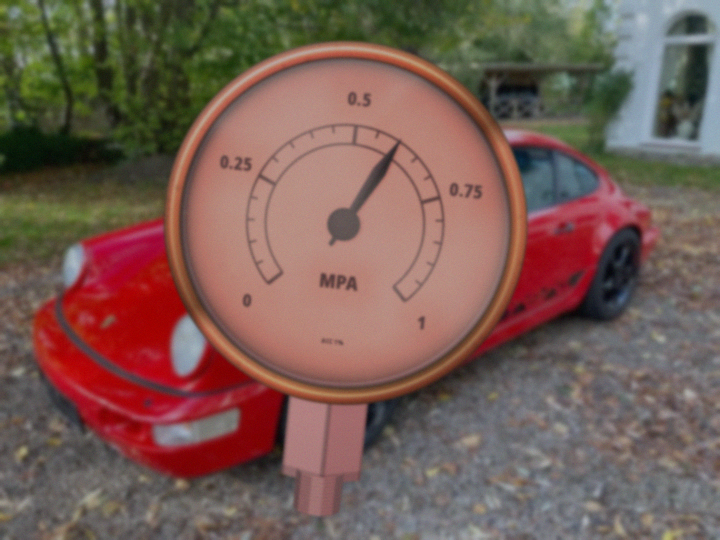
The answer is 0.6 MPa
